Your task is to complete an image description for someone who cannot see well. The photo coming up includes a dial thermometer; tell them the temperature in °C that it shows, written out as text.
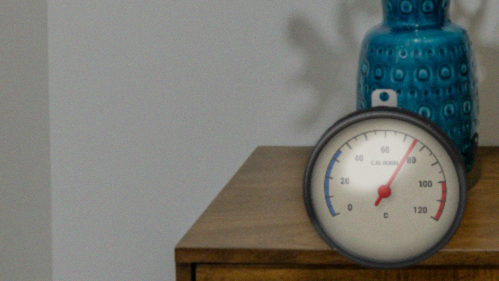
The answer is 75 °C
